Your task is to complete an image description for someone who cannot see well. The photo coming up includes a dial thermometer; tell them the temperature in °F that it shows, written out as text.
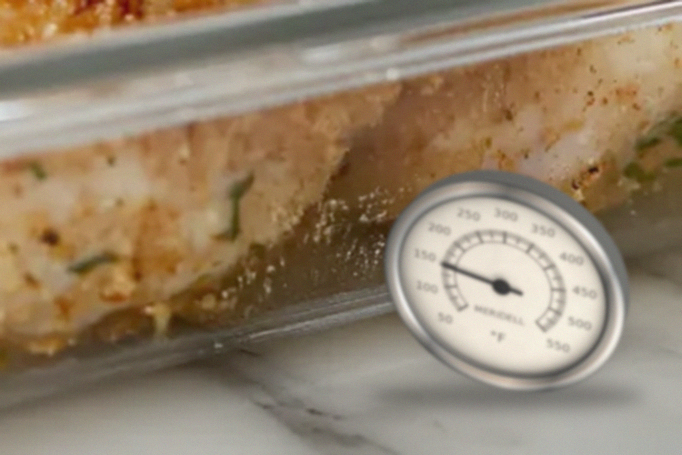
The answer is 150 °F
